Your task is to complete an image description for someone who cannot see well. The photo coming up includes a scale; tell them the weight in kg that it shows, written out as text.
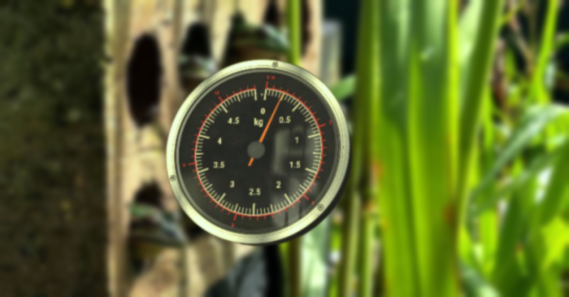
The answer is 0.25 kg
